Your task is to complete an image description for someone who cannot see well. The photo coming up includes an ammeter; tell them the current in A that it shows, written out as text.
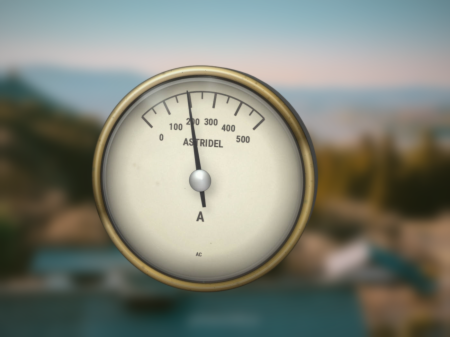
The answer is 200 A
